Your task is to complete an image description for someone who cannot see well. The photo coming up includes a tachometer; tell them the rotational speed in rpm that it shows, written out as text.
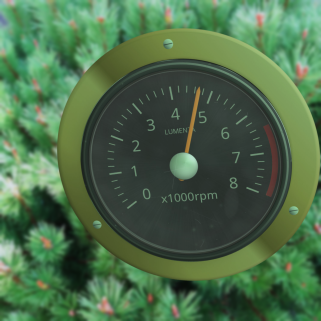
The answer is 4700 rpm
